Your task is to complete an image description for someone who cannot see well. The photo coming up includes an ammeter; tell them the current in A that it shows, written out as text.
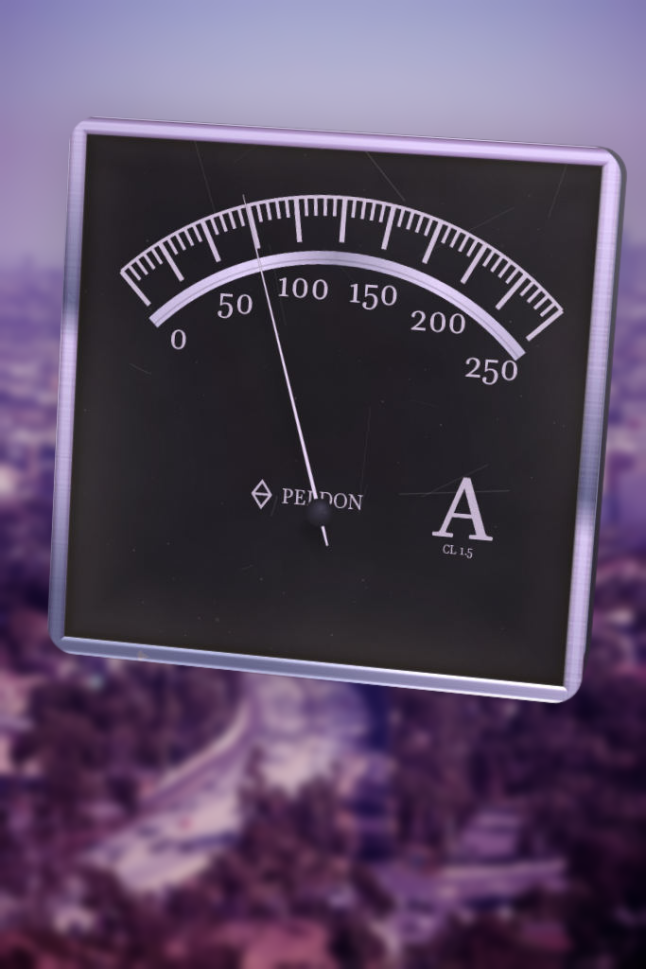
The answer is 75 A
